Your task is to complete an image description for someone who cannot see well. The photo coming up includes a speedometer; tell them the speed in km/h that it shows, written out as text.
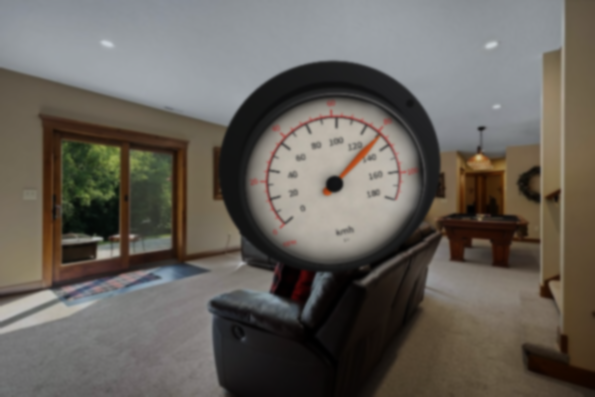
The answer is 130 km/h
